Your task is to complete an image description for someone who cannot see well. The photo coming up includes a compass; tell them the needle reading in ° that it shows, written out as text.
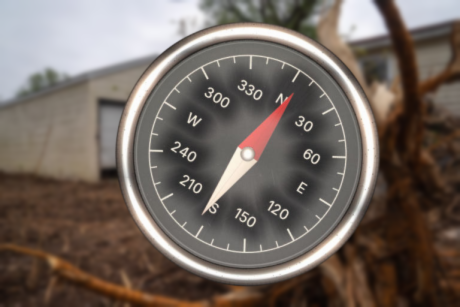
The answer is 5 °
